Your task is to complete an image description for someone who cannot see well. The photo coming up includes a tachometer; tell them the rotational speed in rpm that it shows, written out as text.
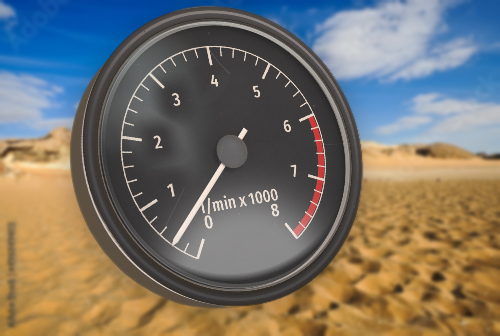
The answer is 400 rpm
